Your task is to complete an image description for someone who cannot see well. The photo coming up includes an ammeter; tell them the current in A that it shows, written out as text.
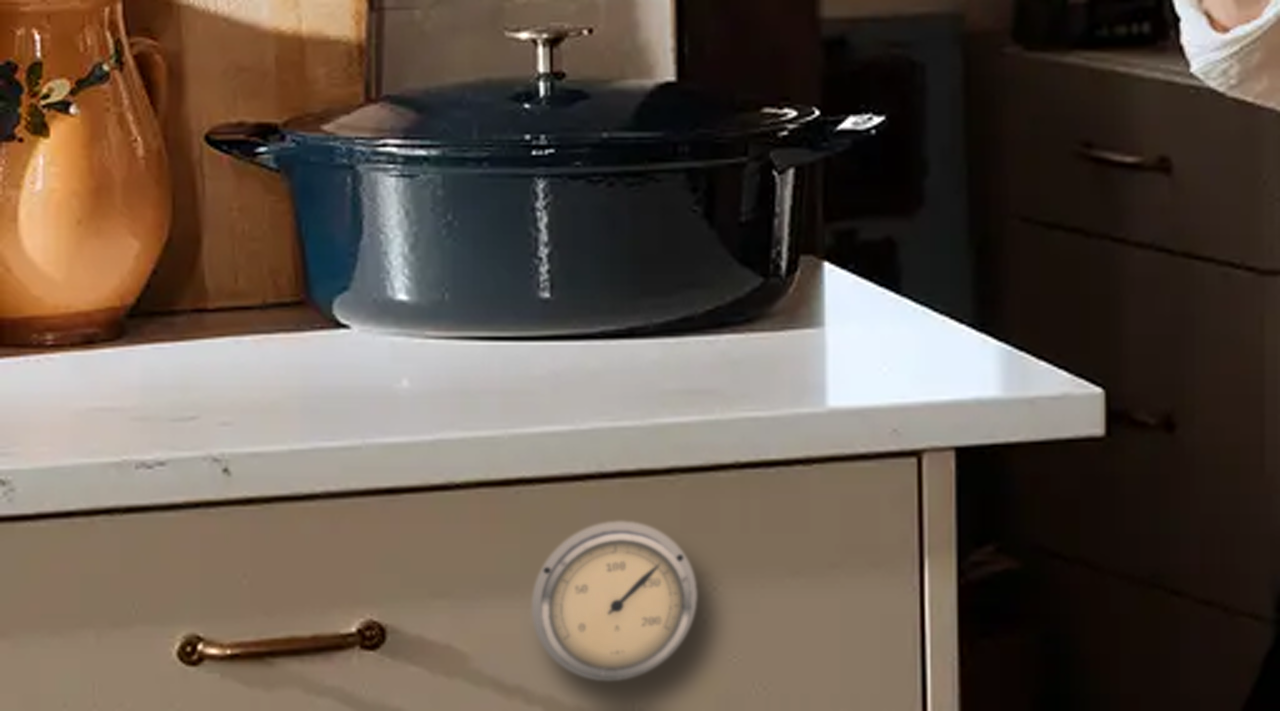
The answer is 140 A
